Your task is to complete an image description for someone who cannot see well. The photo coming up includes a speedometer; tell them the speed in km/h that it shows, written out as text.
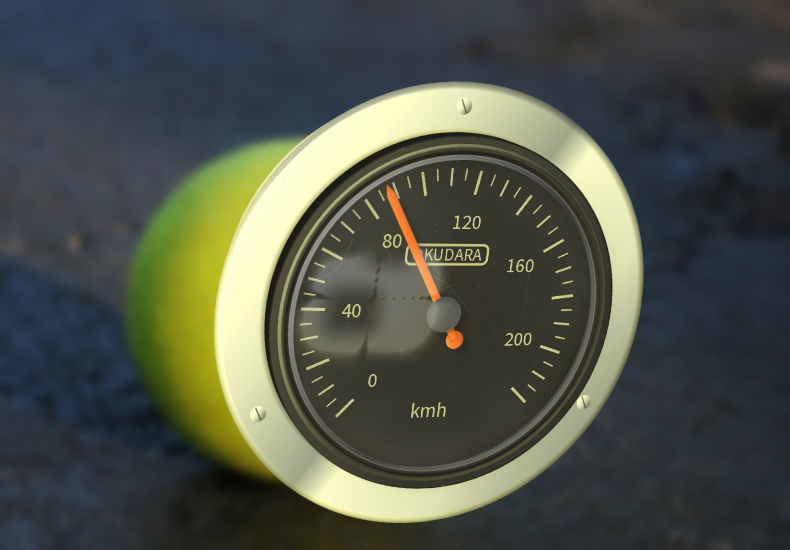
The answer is 87.5 km/h
